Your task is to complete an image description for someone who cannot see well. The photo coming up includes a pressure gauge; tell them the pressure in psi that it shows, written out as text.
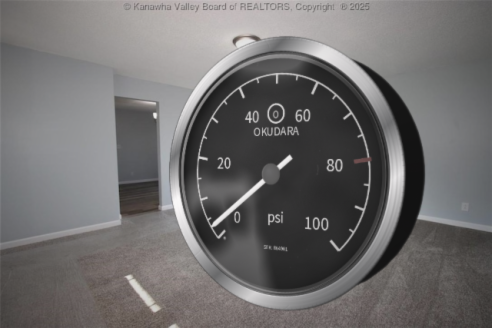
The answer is 2.5 psi
